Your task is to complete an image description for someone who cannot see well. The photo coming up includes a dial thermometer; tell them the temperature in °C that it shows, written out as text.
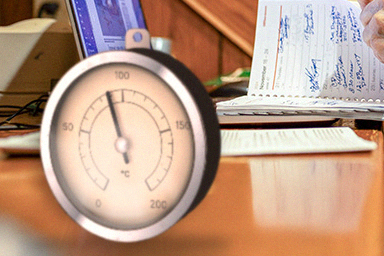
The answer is 90 °C
